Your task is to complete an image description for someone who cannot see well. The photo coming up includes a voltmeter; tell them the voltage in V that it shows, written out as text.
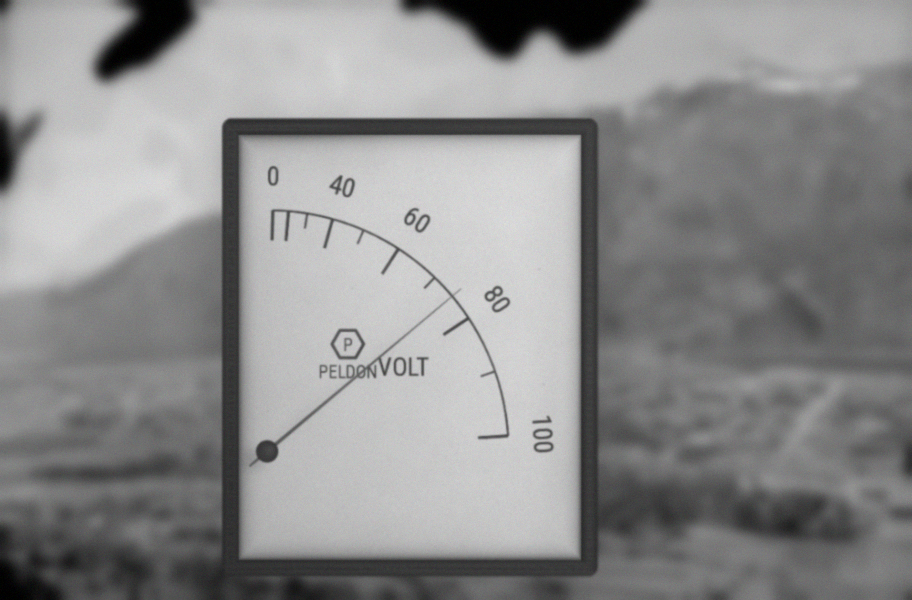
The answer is 75 V
